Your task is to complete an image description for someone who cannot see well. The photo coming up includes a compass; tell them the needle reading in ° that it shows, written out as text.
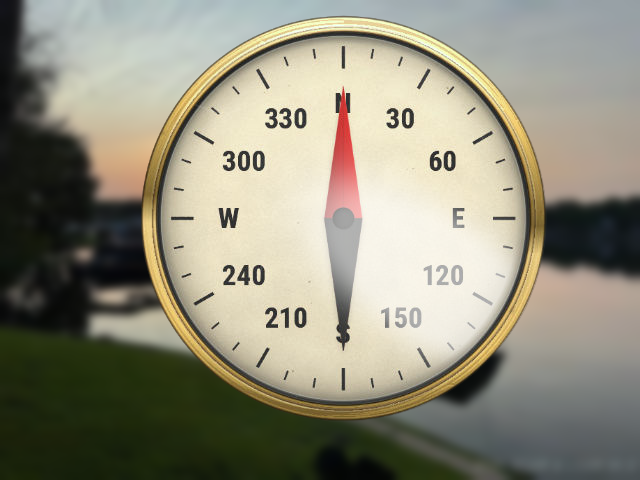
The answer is 0 °
